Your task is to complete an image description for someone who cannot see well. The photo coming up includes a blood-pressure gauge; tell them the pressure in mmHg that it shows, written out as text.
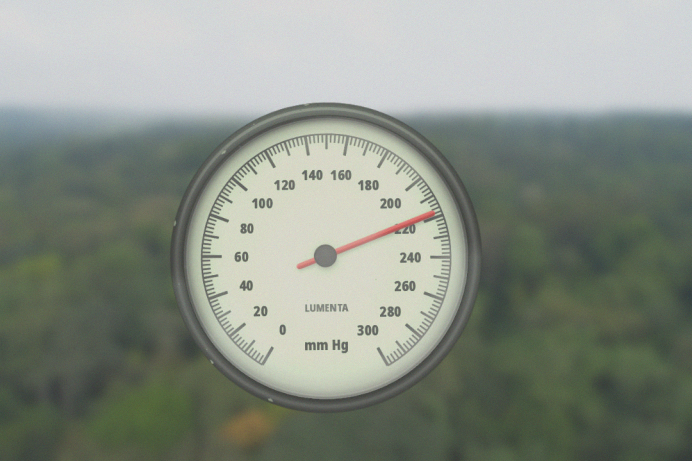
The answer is 218 mmHg
